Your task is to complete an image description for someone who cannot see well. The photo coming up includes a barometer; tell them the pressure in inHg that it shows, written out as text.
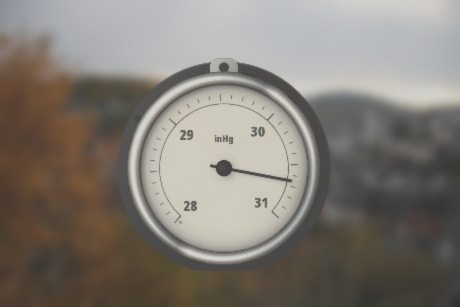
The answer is 30.65 inHg
